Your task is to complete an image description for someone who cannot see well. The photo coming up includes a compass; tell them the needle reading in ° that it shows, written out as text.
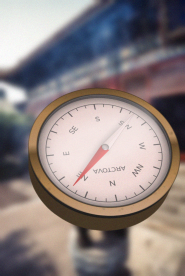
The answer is 45 °
